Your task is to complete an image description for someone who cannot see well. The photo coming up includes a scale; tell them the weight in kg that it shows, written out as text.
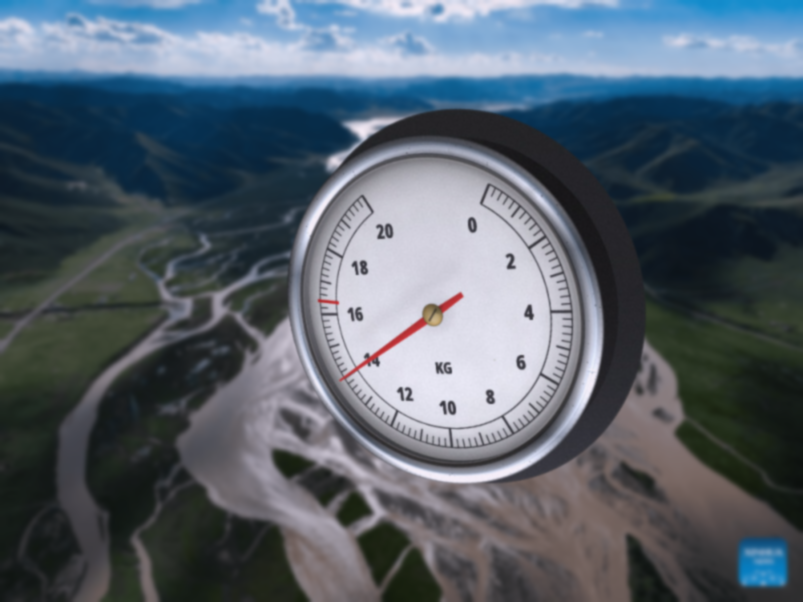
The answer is 14 kg
